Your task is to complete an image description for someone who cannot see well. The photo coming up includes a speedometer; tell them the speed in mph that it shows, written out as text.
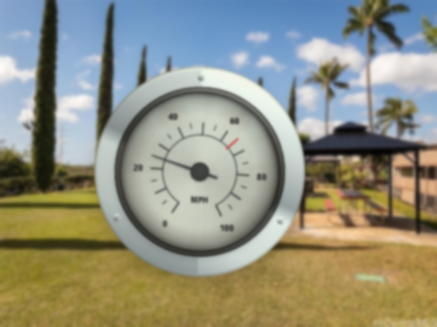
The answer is 25 mph
